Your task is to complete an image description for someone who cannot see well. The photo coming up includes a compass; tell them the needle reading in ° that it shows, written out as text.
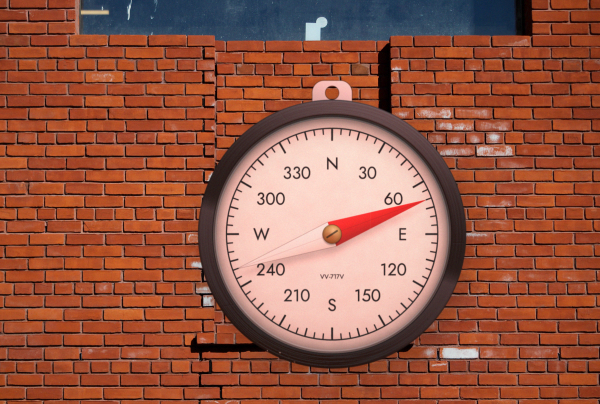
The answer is 70 °
